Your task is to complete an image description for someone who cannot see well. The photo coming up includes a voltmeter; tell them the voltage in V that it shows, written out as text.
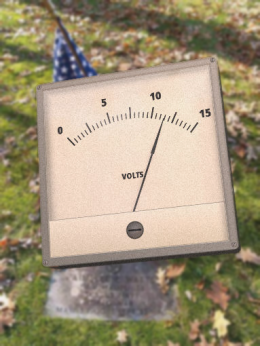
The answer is 11.5 V
